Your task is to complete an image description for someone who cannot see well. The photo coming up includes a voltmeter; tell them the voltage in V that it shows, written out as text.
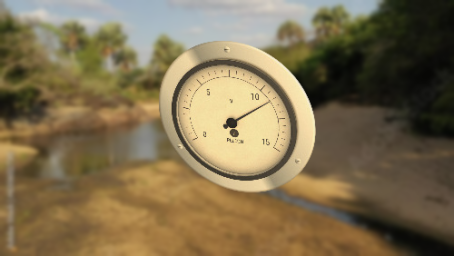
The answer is 11 V
